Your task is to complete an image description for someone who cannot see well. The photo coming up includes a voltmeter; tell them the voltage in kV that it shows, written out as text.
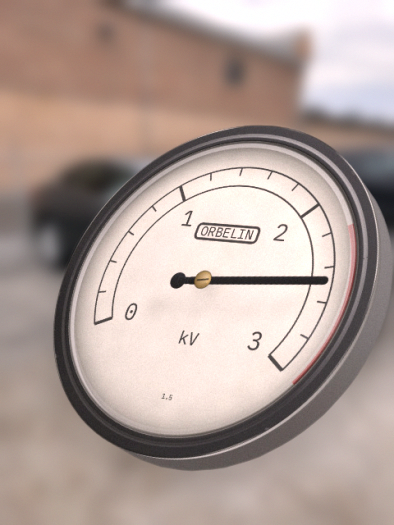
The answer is 2.5 kV
